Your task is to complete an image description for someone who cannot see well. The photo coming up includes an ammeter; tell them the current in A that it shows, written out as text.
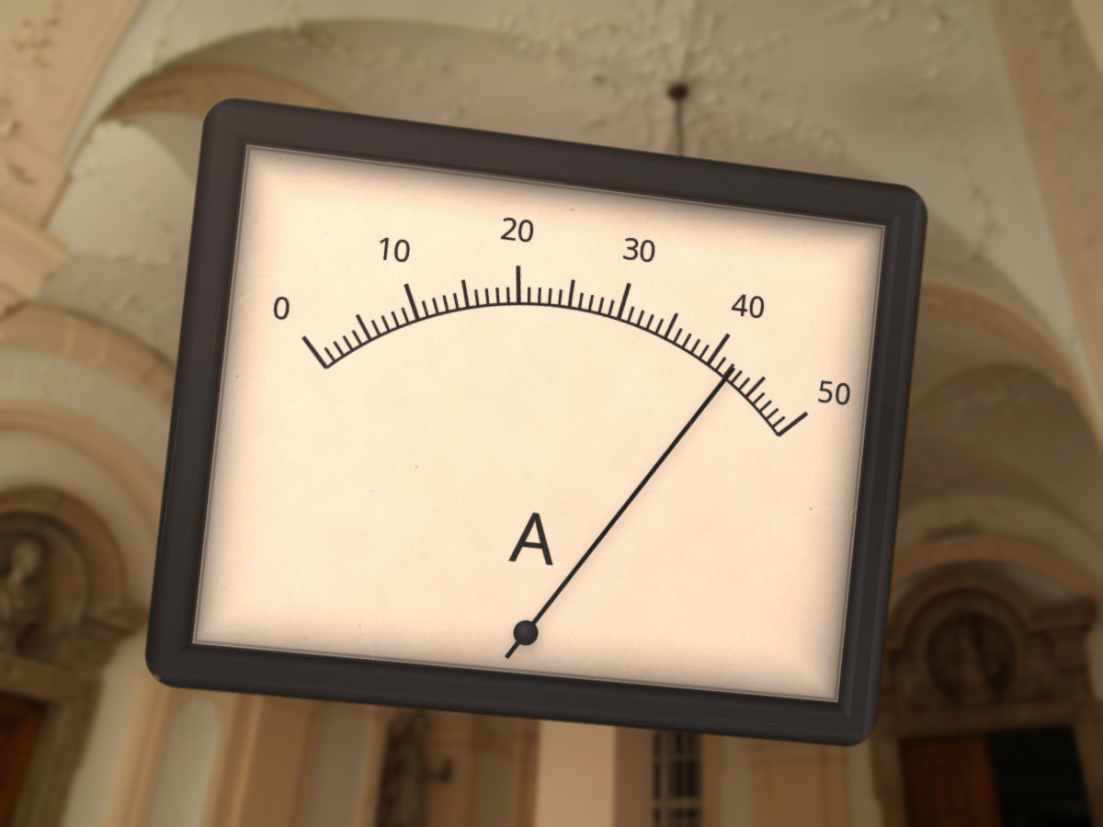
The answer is 42 A
